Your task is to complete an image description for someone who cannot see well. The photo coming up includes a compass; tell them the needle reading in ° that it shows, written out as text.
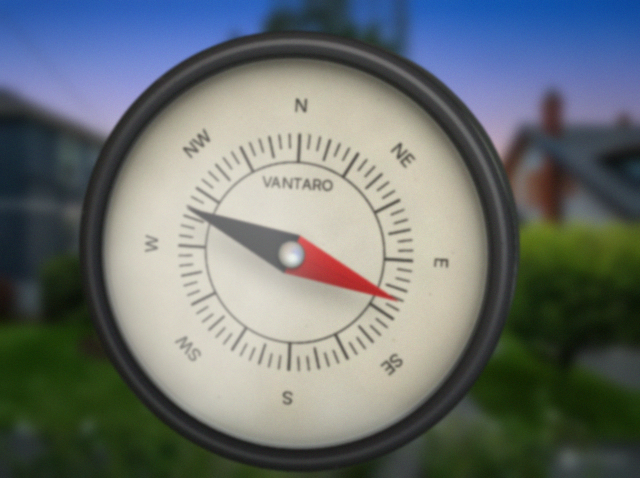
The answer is 110 °
